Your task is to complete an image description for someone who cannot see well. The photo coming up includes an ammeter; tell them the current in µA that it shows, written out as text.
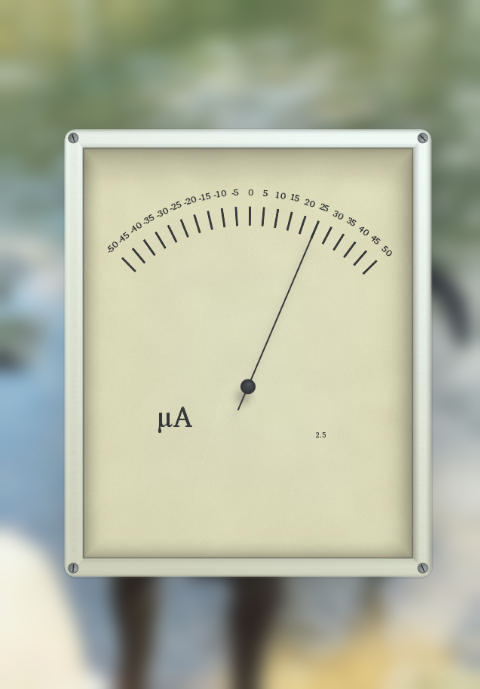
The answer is 25 µA
